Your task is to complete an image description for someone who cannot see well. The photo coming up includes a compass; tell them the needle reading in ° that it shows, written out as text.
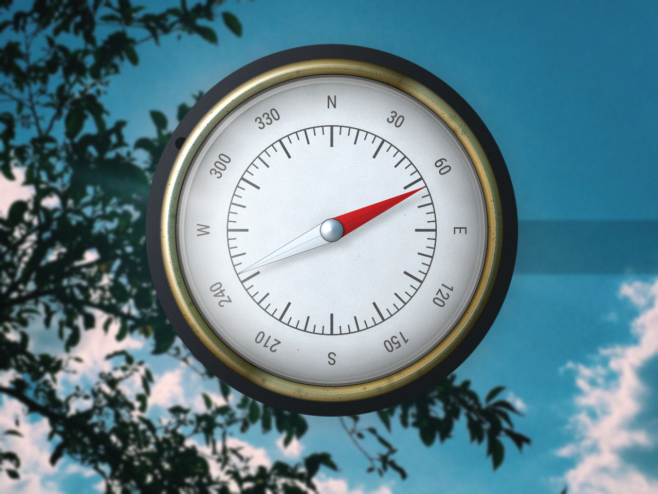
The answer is 65 °
